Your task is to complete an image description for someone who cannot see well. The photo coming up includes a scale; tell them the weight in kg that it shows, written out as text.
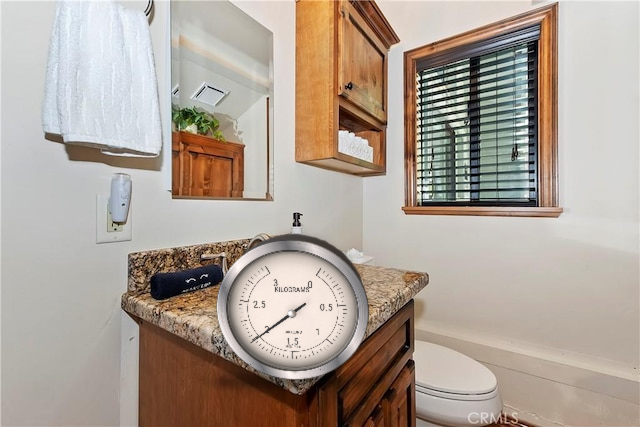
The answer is 2 kg
